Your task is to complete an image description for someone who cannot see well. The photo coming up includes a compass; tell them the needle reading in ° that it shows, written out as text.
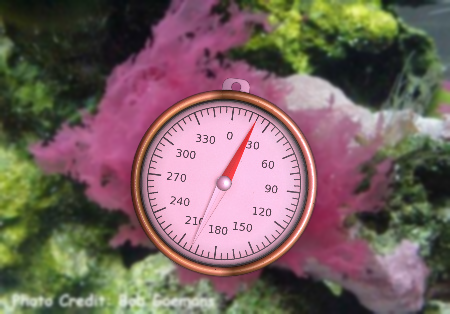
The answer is 20 °
